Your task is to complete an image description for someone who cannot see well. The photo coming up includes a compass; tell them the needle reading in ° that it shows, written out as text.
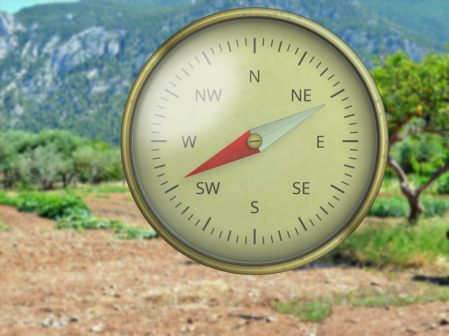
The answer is 242.5 °
